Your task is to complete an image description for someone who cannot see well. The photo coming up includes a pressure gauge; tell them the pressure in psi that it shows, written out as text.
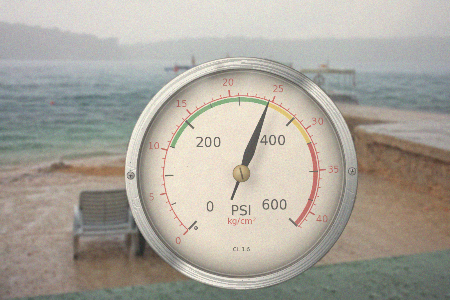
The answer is 350 psi
